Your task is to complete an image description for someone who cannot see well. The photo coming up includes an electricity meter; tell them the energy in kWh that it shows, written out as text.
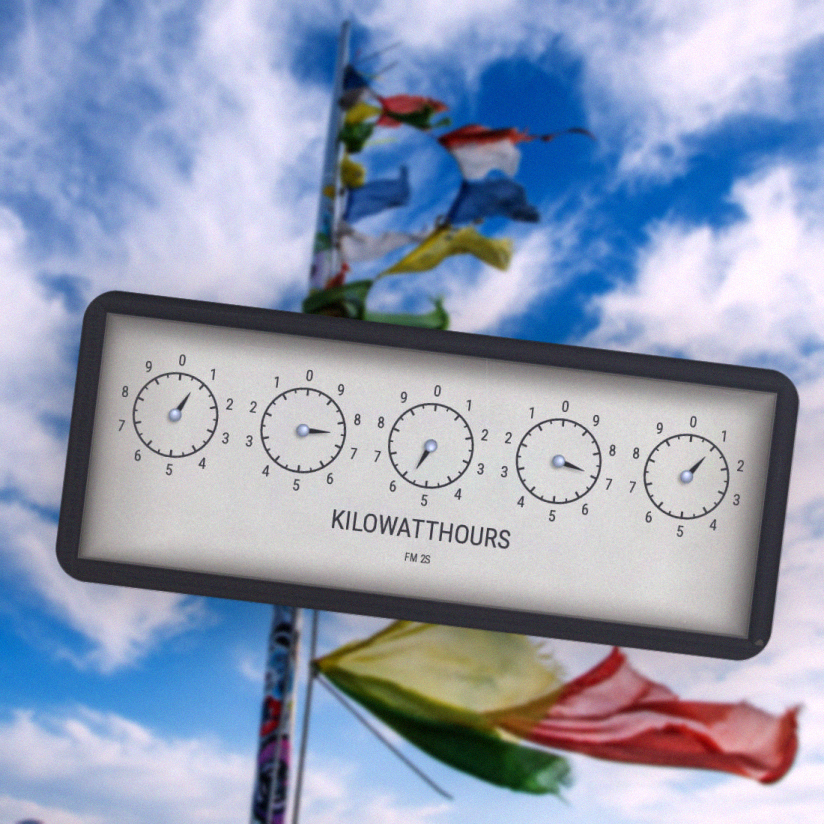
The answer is 7571 kWh
